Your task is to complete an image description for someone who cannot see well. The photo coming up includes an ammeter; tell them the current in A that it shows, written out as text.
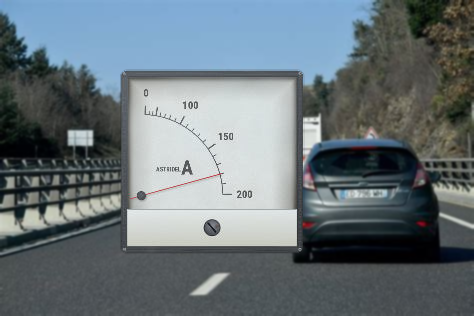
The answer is 180 A
